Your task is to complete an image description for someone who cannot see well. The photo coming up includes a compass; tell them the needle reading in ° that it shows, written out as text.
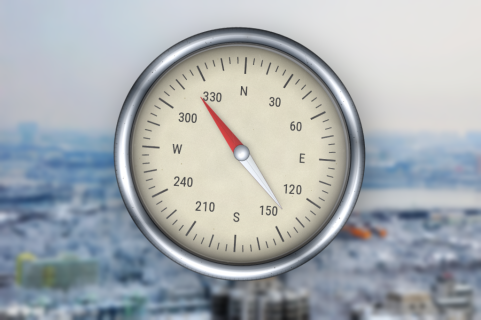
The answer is 320 °
